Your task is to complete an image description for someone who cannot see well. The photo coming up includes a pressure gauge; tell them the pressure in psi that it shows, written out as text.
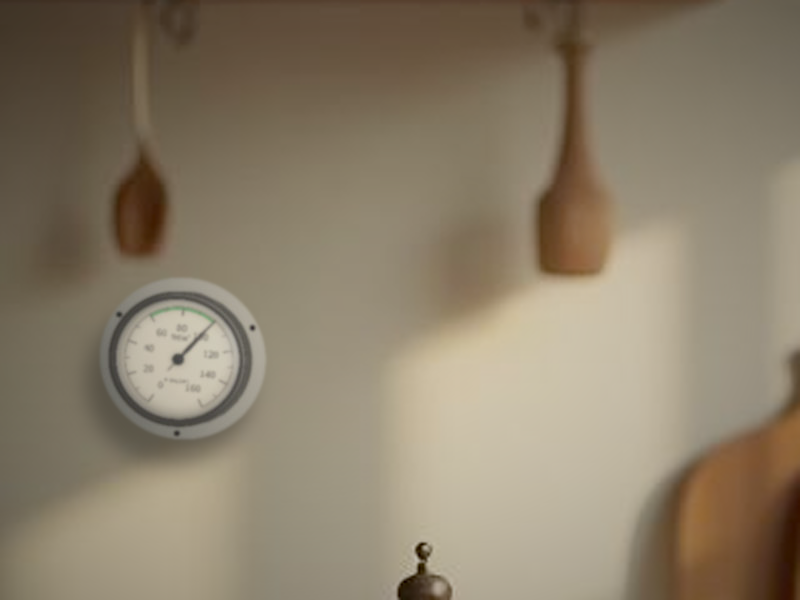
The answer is 100 psi
